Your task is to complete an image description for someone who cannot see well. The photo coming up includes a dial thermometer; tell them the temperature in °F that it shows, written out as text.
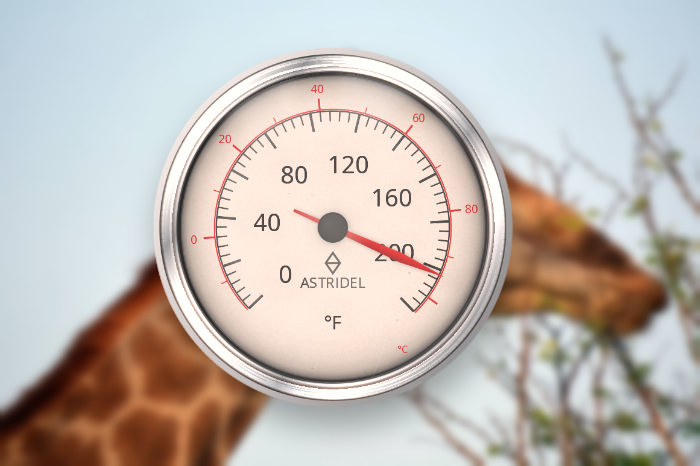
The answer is 202 °F
